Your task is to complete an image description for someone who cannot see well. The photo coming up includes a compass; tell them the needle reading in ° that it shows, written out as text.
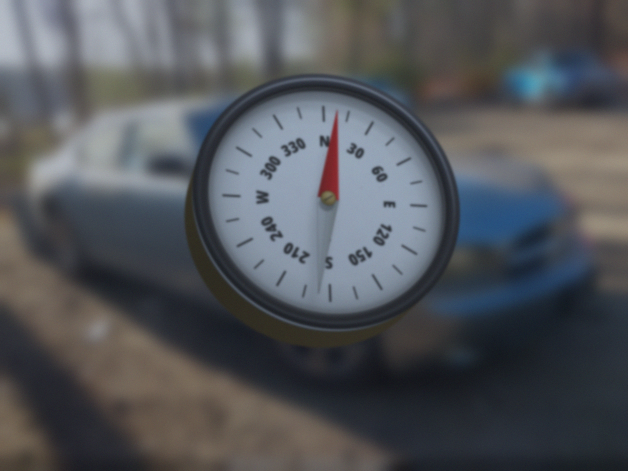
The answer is 7.5 °
